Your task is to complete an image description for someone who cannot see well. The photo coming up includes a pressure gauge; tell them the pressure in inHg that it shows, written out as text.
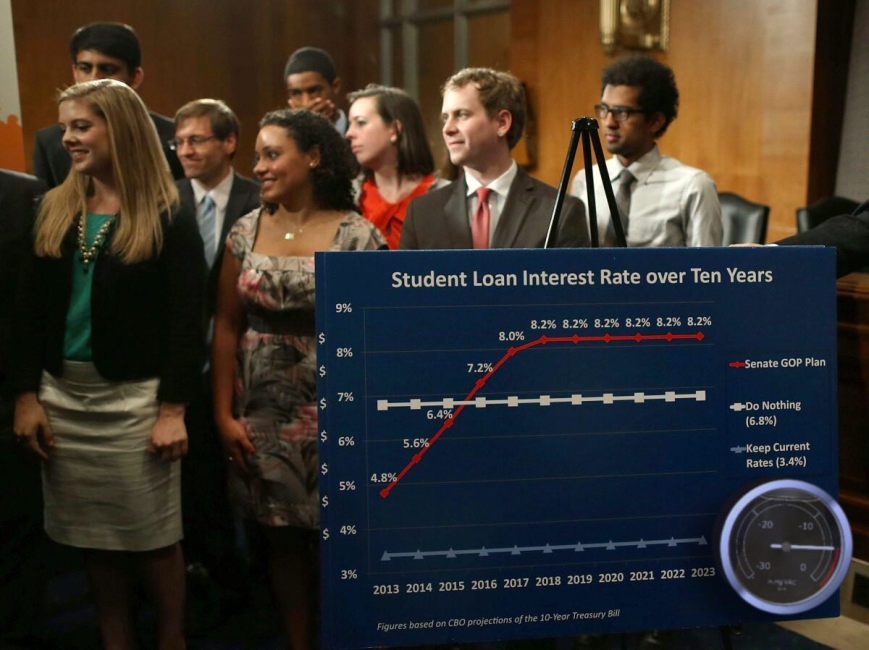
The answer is -5 inHg
